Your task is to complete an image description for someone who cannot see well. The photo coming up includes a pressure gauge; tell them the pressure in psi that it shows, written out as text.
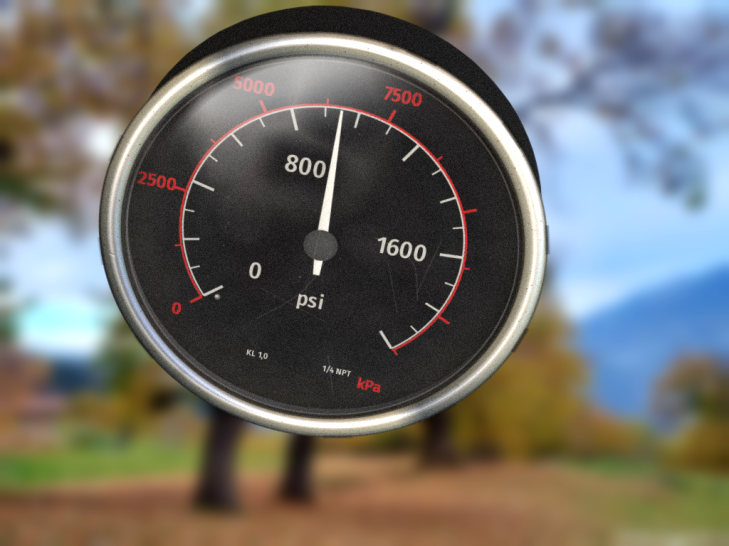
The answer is 950 psi
